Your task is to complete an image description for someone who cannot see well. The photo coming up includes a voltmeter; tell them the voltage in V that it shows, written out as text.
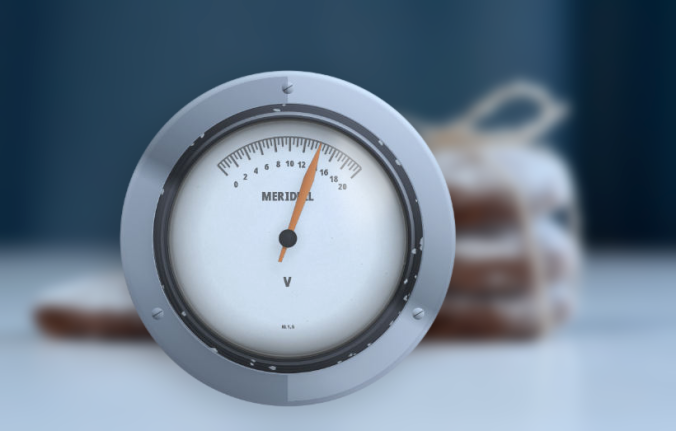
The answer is 14 V
